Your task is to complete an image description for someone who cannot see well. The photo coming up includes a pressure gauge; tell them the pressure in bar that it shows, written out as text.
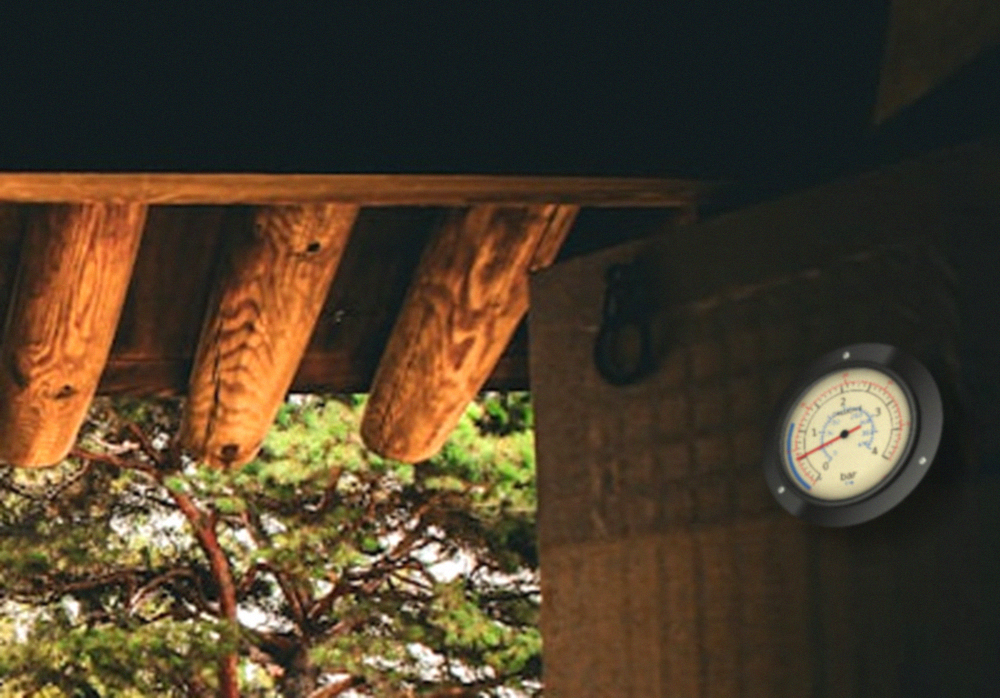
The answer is 0.5 bar
